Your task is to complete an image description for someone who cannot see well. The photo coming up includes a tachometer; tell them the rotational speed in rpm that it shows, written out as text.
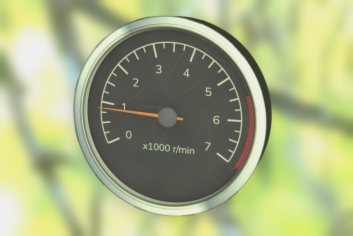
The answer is 875 rpm
